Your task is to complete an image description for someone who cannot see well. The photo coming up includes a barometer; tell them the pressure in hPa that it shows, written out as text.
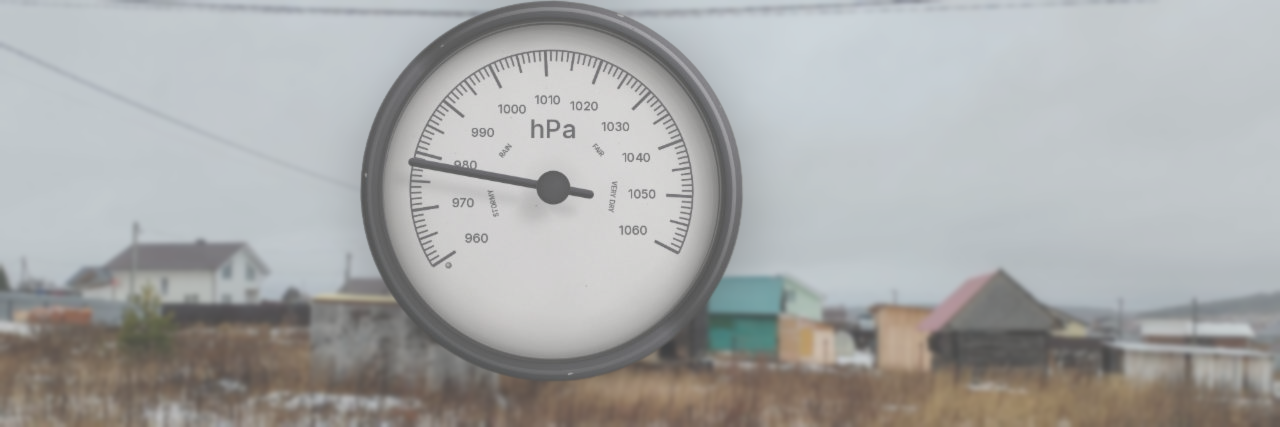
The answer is 978 hPa
